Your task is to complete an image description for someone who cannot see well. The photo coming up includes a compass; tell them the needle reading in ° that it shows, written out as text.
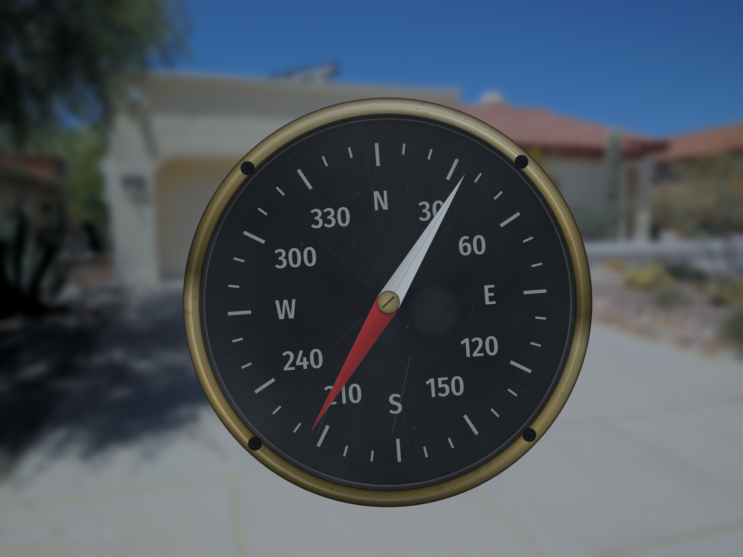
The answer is 215 °
